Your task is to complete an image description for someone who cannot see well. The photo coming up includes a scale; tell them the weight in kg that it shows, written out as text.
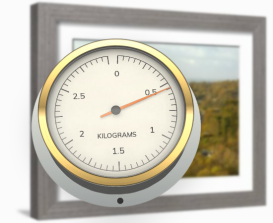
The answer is 0.55 kg
